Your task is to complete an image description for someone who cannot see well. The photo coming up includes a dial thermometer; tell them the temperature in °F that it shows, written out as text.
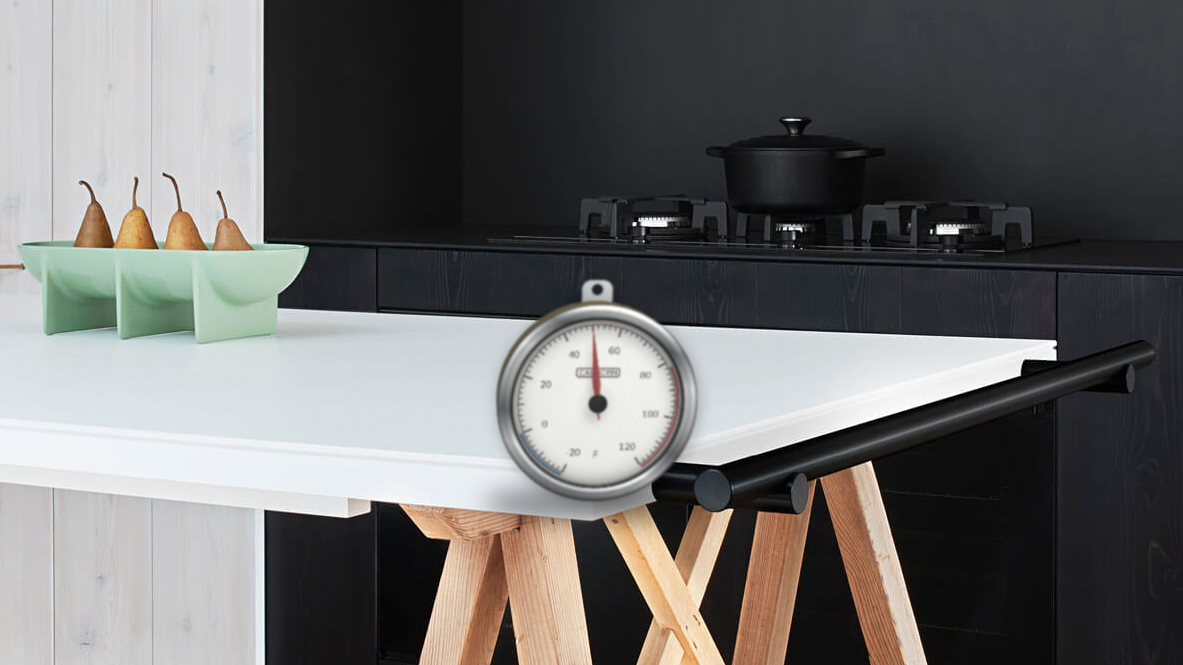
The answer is 50 °F
